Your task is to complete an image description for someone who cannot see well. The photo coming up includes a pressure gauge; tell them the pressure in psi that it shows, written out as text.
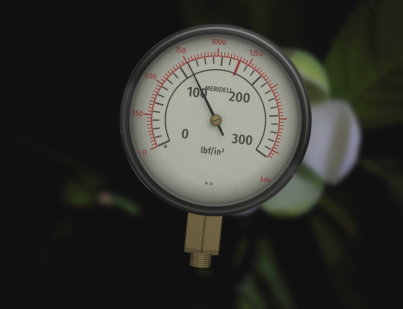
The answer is 110 psi
